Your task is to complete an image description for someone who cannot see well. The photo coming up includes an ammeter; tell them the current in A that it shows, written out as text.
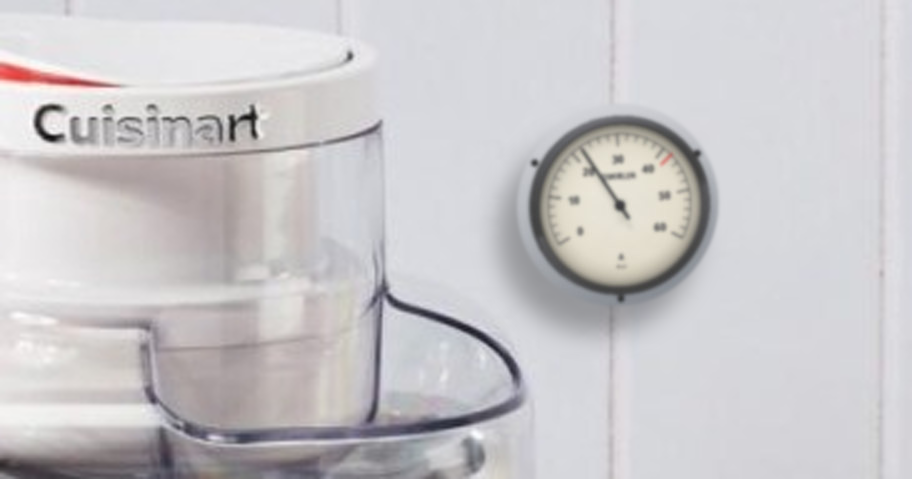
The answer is 22 A
